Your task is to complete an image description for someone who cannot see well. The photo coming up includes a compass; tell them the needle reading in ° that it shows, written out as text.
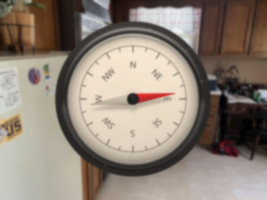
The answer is 82.5 °
